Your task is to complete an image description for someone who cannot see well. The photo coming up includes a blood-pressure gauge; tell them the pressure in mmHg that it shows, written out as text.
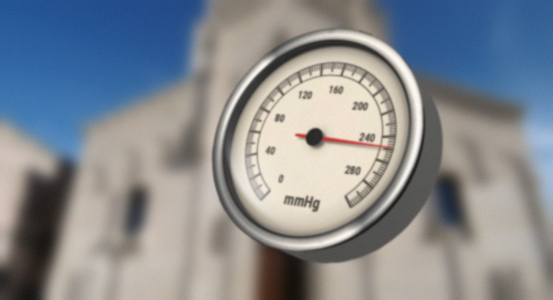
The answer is 250 mmHg
